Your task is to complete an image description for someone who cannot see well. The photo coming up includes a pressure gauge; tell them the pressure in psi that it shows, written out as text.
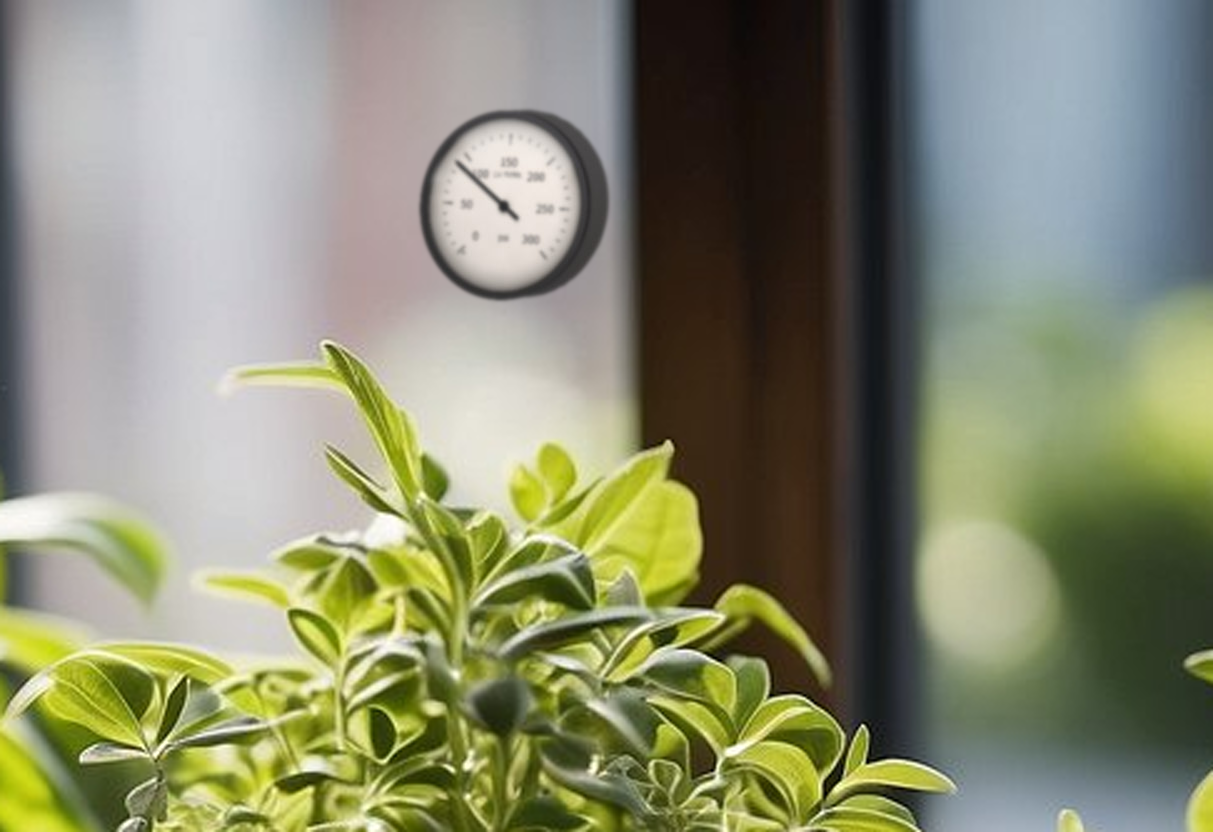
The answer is 90 psi
